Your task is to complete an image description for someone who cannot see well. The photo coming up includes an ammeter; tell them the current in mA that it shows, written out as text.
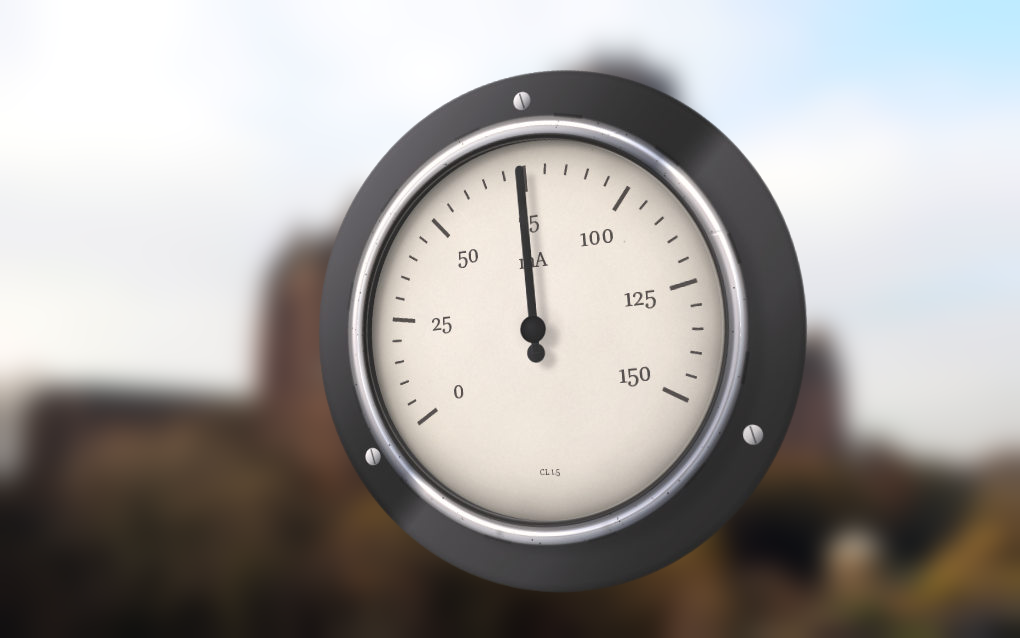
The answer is 75 mA
